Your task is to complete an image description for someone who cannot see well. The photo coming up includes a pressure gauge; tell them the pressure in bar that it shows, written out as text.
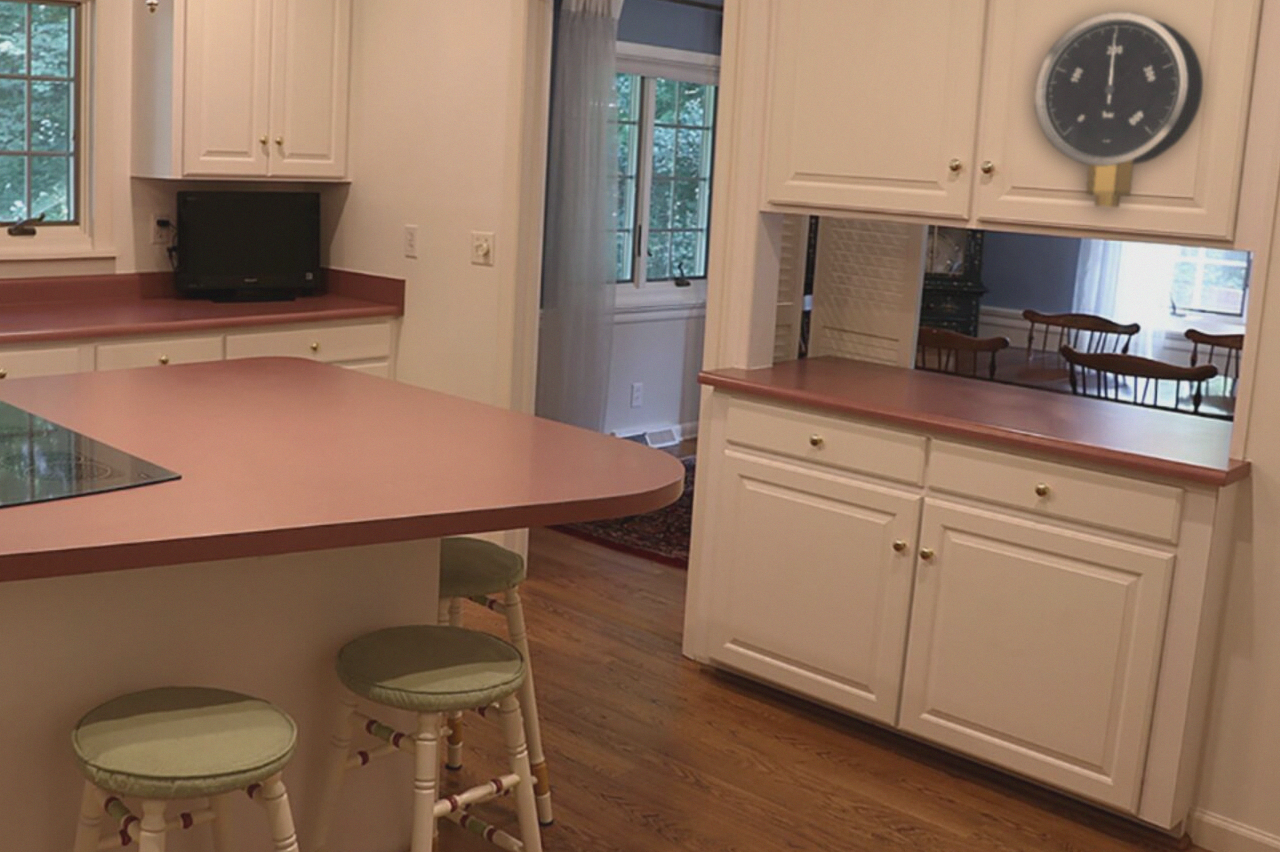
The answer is 200 bar
